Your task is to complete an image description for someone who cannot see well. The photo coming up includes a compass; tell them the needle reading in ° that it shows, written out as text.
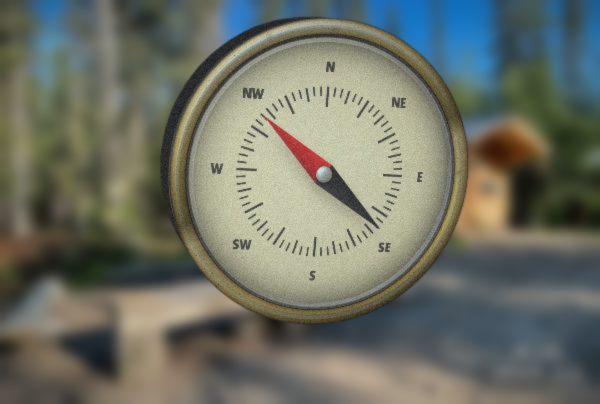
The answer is 310 °
